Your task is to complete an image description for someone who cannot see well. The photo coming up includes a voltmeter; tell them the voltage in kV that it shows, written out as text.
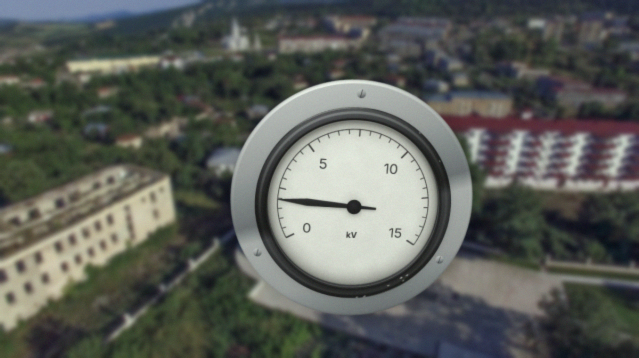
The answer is 2 kV
